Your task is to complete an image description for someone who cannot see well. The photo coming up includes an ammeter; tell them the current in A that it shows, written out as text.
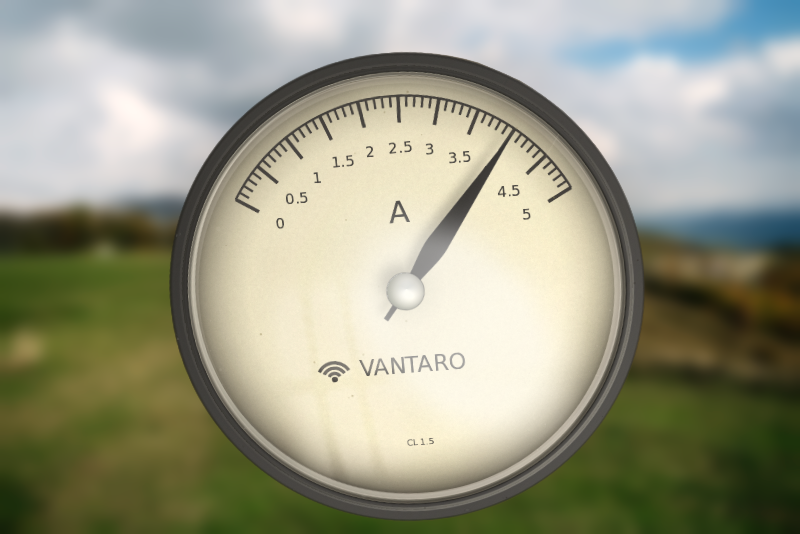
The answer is 4 A
